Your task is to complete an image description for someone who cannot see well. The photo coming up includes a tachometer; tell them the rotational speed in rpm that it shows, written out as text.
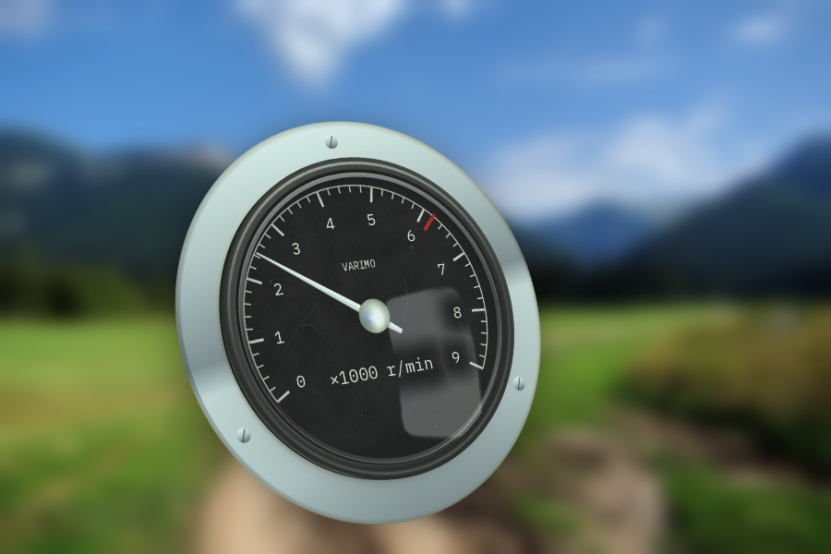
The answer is 2400 rpm
